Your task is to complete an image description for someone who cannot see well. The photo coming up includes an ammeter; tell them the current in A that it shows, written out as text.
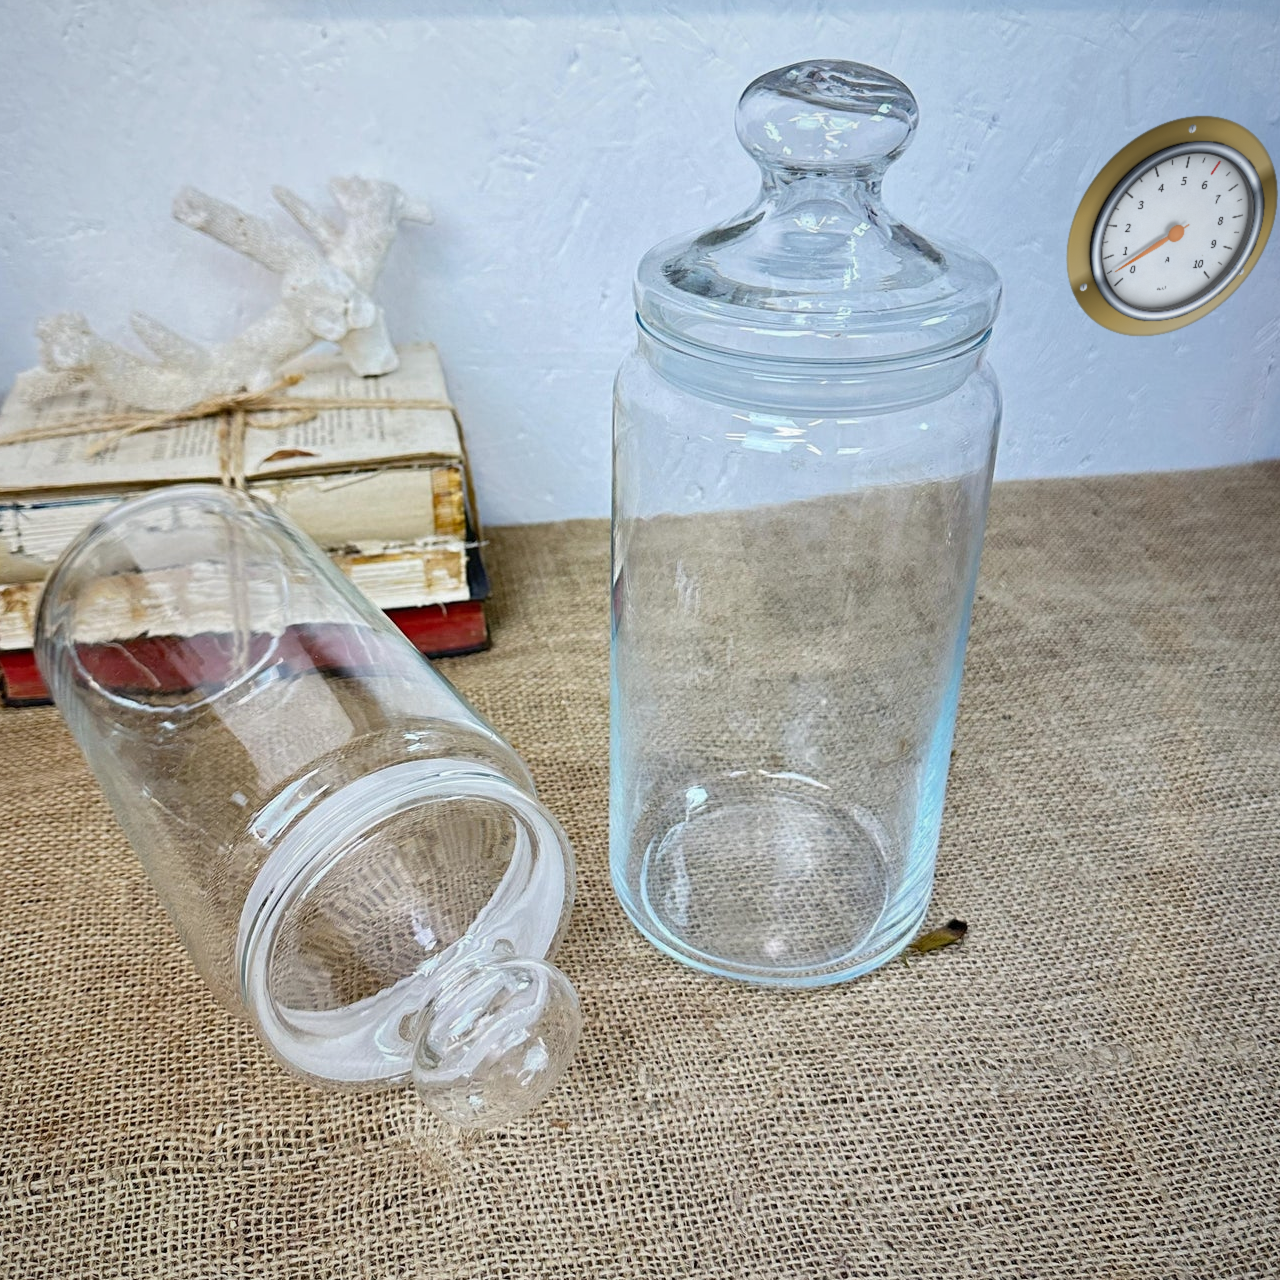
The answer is 0.5 A
